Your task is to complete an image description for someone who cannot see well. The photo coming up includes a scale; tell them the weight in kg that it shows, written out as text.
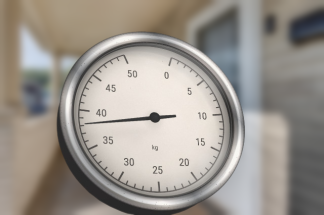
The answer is 38 kg
